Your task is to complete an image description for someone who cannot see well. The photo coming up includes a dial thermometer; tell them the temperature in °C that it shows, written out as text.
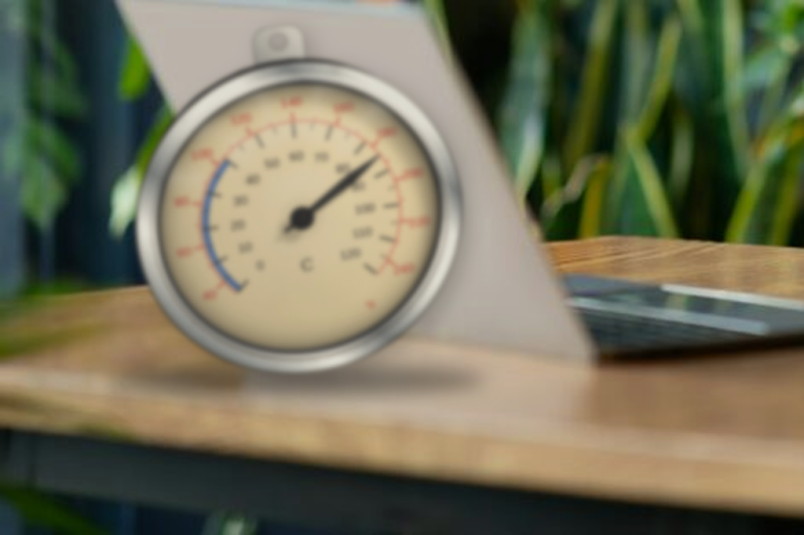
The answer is 85 °C
